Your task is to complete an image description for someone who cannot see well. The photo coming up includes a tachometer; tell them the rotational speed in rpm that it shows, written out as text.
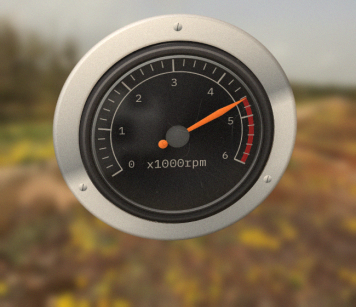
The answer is 4600 rpm
